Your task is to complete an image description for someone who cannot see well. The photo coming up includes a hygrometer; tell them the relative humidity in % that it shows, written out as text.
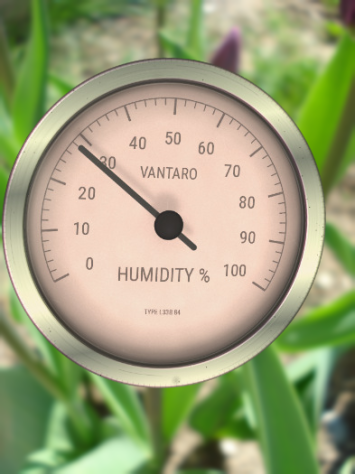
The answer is 28 %
